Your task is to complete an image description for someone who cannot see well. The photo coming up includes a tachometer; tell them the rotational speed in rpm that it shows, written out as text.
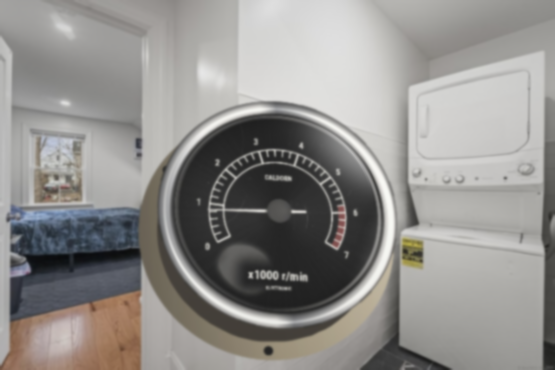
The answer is 800 rpm
